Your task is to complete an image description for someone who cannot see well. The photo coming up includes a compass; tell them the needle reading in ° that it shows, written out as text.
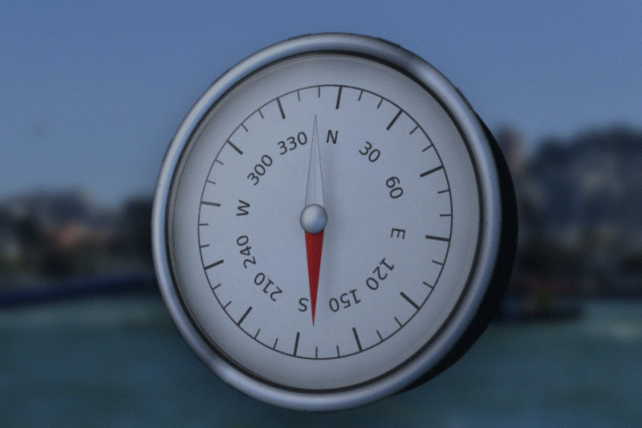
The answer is 170 °
